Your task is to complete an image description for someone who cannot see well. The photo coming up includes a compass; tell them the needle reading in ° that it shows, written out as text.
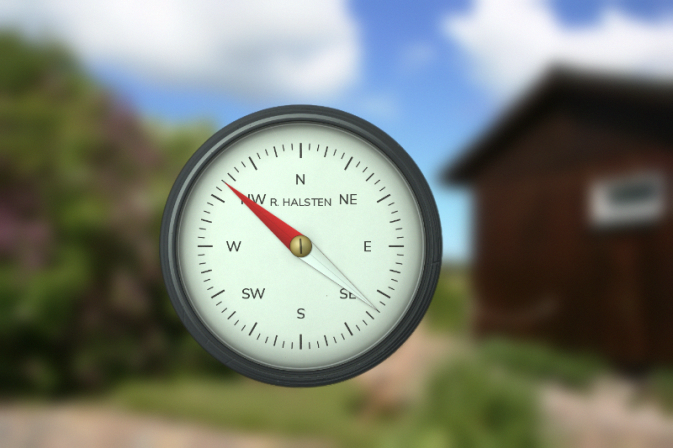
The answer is 310 °
